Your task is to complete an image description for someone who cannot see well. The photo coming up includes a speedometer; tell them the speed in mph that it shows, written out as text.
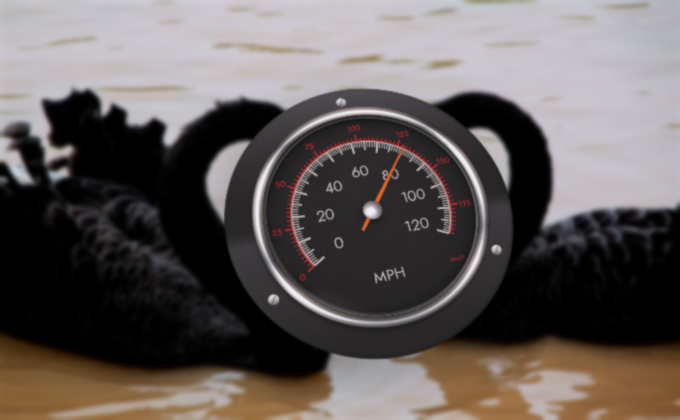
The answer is 80 mph
